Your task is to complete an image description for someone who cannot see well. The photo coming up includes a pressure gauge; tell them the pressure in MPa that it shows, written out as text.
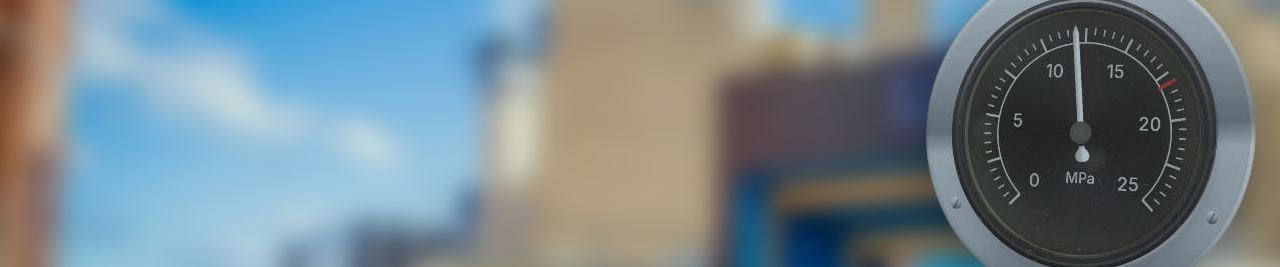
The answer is 12 MPa
